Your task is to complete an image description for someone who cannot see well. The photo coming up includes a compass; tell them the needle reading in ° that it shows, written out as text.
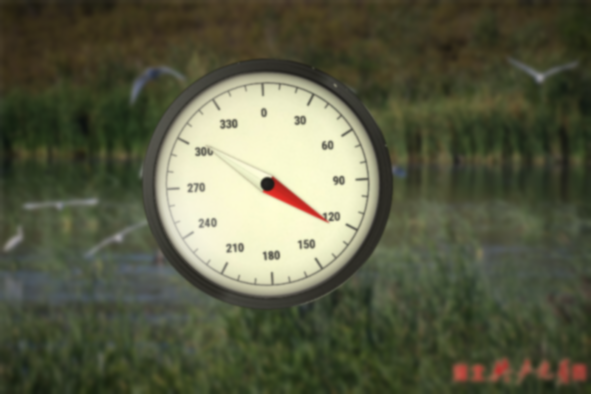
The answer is 125 °
